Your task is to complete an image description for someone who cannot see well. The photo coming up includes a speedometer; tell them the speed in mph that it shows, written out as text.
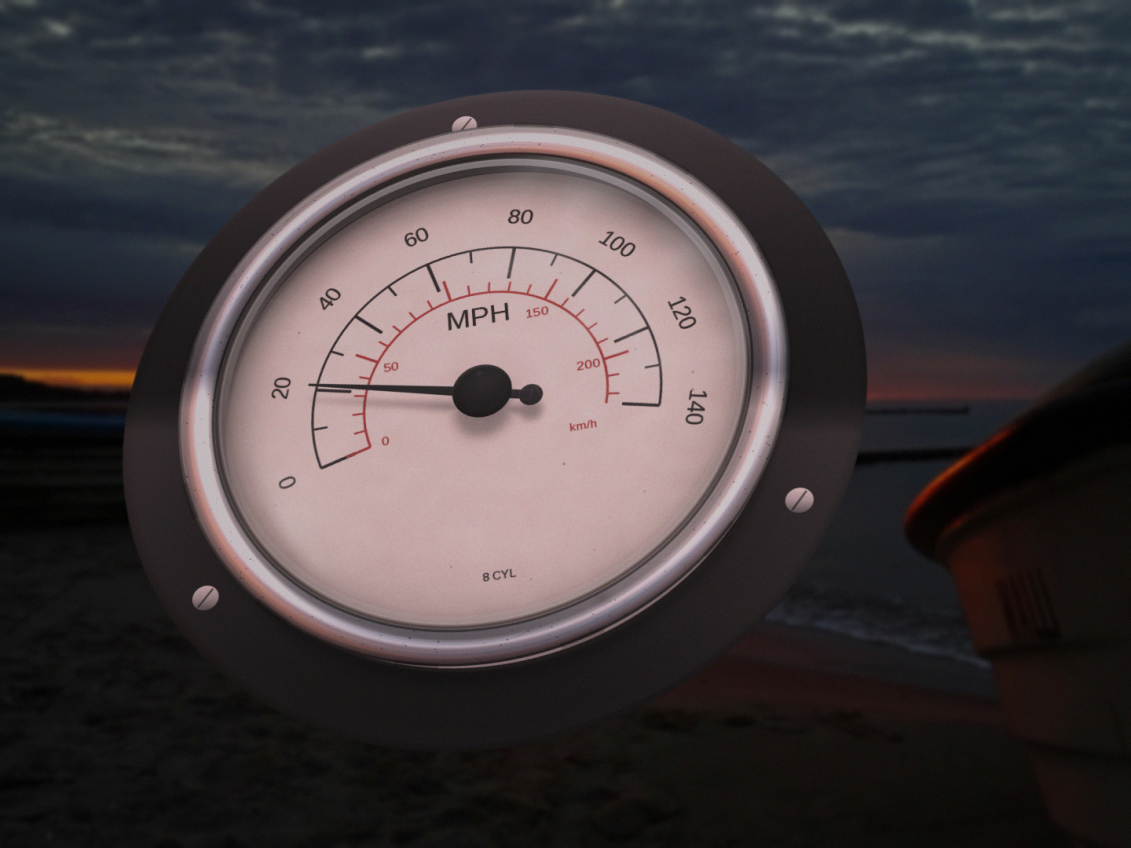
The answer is 20 mph
